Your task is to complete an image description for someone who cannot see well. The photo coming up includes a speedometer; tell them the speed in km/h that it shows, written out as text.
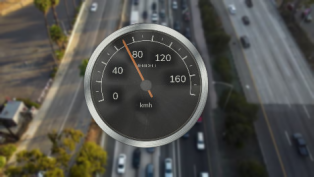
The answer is 70 km/h
